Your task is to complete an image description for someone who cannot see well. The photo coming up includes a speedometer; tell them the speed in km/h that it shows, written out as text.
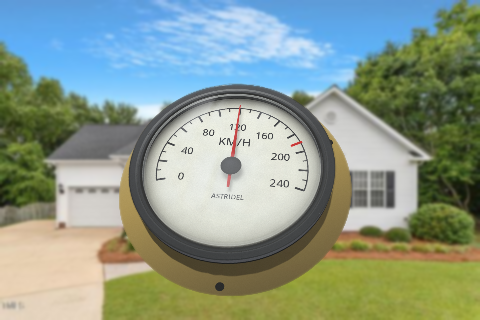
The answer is 120 km/h
